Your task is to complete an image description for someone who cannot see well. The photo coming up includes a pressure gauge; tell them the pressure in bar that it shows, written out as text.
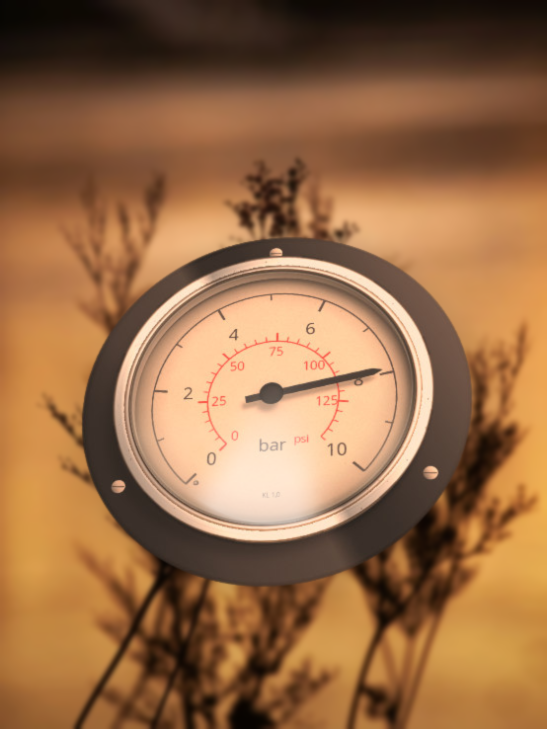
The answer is 8 bar
